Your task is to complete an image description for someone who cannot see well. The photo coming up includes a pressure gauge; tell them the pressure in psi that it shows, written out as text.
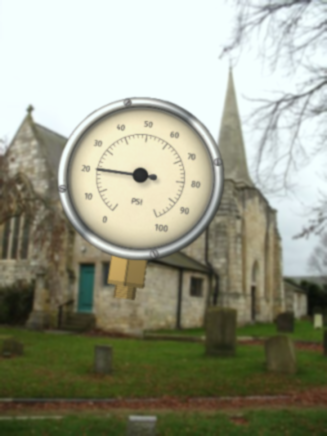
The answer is 20 psi
